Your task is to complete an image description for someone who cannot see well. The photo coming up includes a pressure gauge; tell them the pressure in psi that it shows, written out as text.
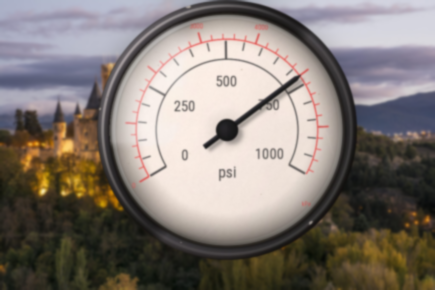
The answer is 725 psi
